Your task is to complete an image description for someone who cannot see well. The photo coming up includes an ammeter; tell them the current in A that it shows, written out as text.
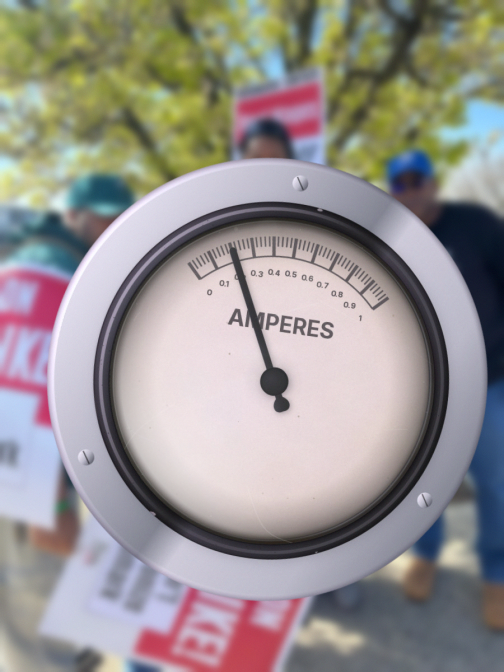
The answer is 0.2 A
